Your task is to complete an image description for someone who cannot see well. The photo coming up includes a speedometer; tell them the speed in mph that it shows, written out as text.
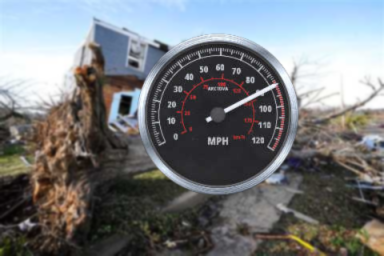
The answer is 90 mph
